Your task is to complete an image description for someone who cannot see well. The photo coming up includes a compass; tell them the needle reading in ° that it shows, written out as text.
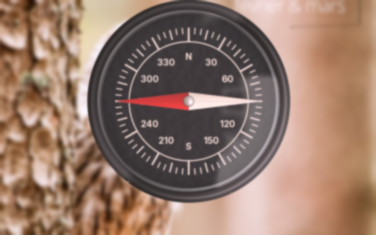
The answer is 270 °
